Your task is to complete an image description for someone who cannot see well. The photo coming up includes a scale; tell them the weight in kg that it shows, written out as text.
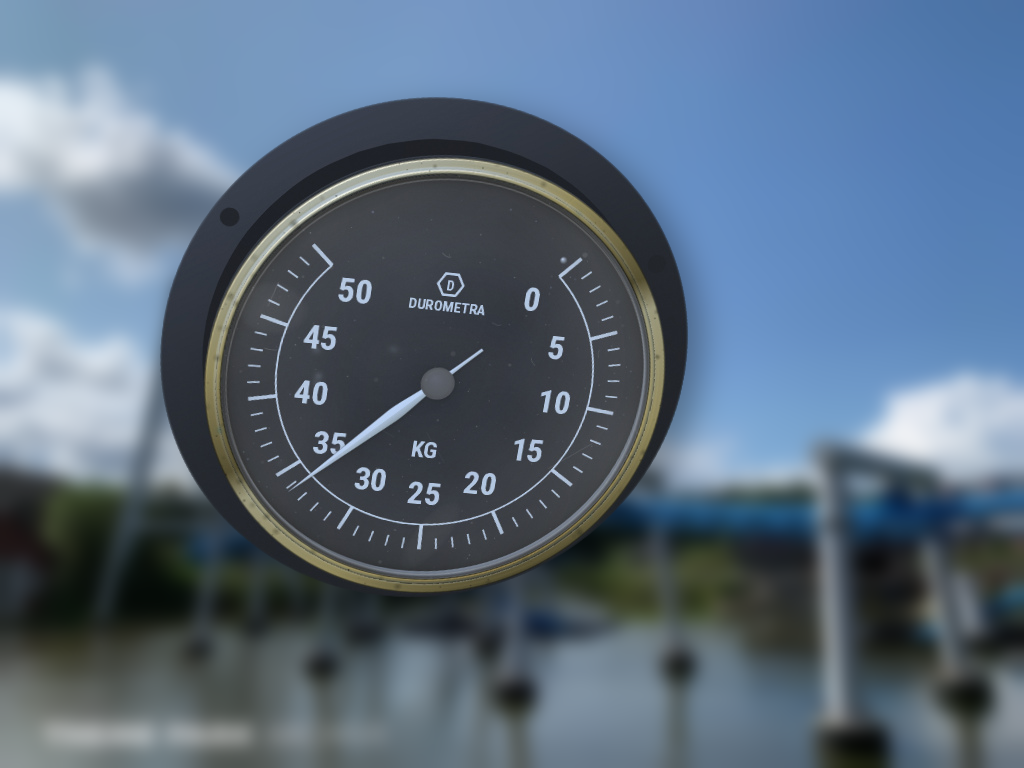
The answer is 34 kg
